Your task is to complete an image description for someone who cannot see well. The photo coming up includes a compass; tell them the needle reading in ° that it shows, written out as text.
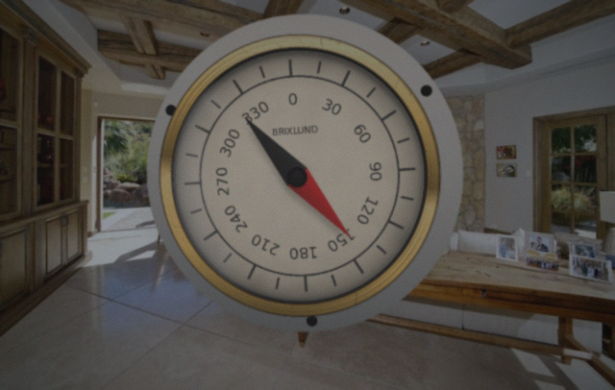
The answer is 142.5 °
